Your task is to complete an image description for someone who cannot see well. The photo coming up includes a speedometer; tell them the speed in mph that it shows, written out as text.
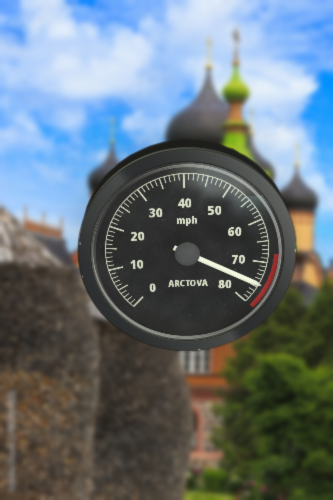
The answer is 75 mph
